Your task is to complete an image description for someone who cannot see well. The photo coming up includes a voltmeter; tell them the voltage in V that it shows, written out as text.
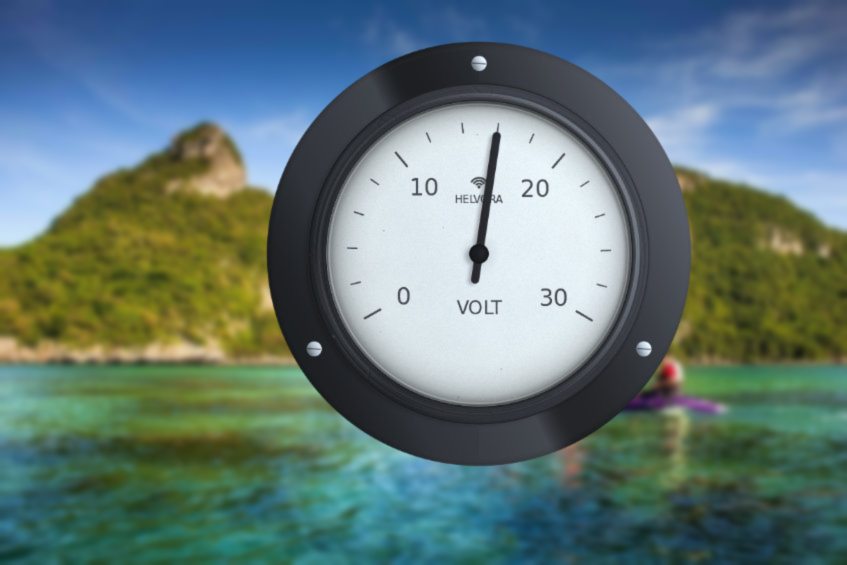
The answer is 16 V
